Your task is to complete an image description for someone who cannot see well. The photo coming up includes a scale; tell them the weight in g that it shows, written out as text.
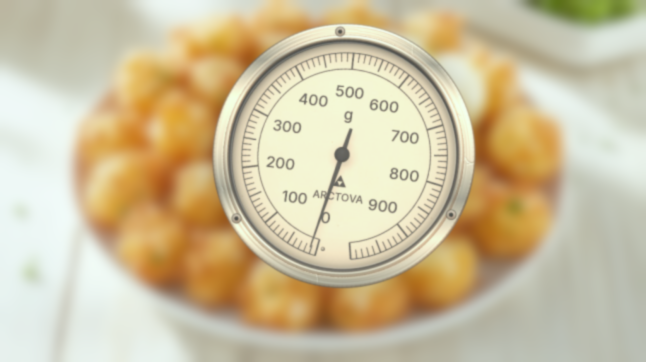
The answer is 10 g
